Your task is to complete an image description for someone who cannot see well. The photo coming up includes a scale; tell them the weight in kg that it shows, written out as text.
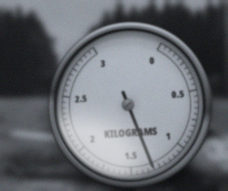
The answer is 1.3 kg
